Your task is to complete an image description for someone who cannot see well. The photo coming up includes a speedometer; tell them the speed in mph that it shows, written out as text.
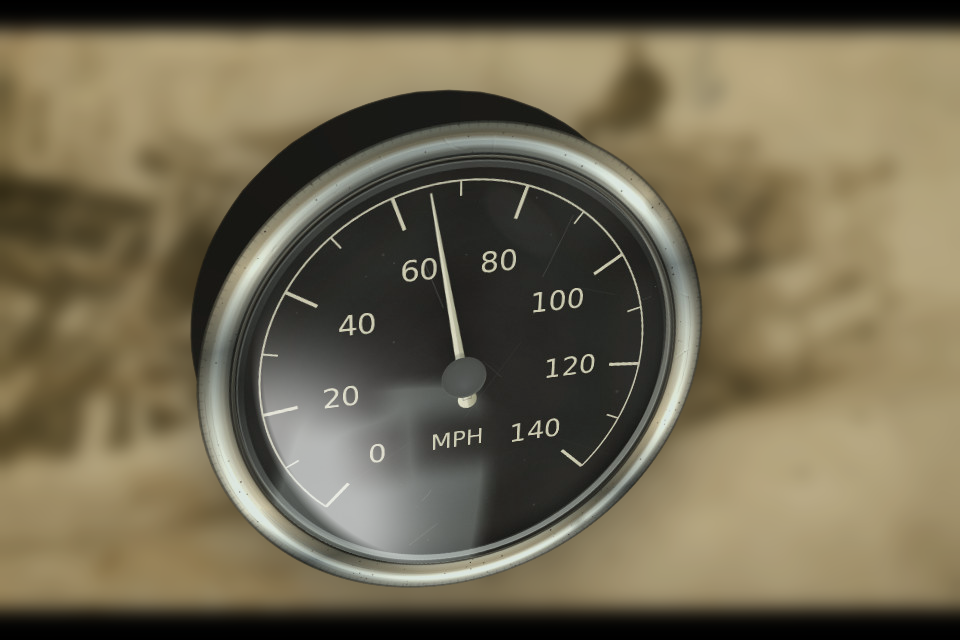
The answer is 65 mph
